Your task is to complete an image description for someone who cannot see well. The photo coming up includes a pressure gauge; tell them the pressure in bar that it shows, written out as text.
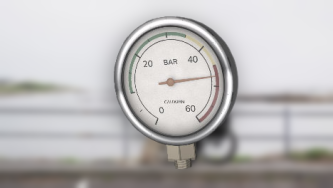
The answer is 47.5 bar
